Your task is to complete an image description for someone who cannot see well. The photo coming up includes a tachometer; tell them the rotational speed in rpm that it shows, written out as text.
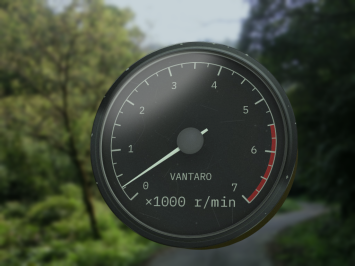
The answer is 250 rpm
